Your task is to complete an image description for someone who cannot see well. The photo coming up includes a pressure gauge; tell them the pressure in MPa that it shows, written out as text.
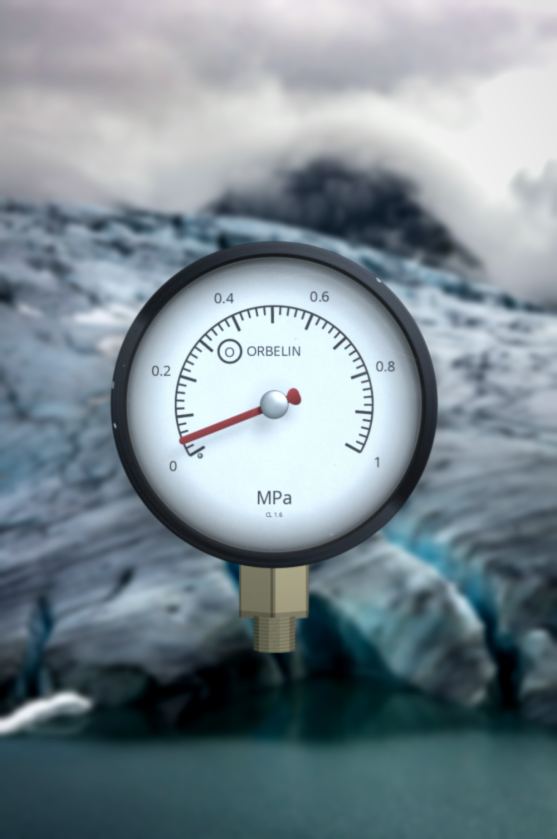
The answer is 0.04 MPa
